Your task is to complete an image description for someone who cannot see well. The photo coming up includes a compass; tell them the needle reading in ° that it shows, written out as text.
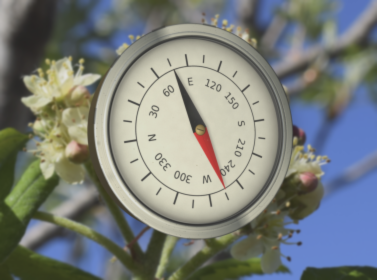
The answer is 255 °
